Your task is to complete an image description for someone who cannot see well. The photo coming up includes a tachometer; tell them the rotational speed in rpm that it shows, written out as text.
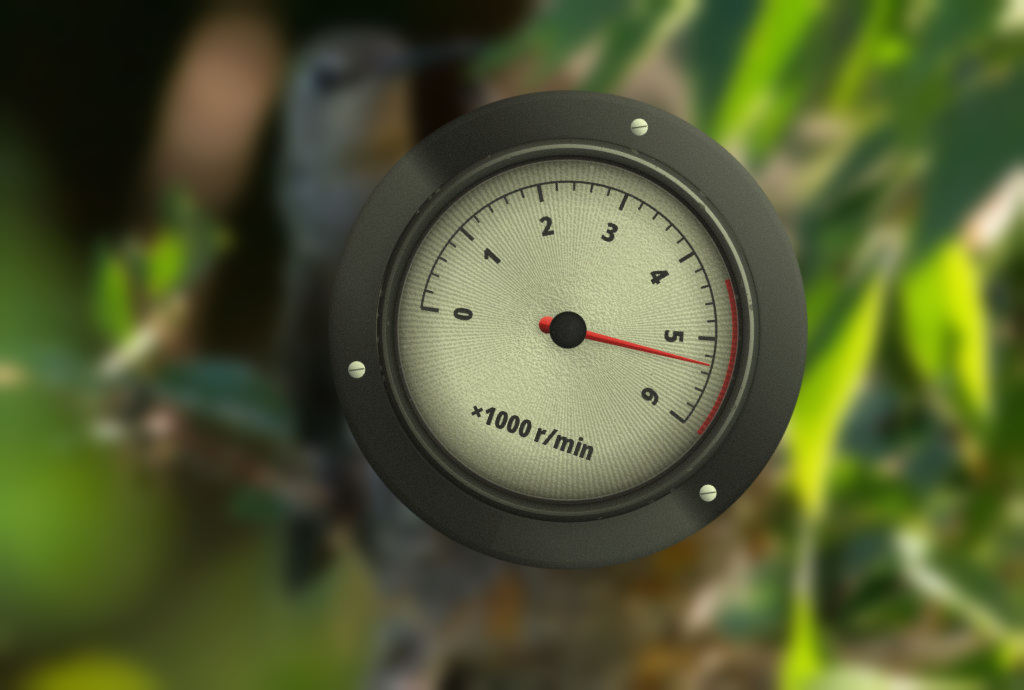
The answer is 5300 rpm
